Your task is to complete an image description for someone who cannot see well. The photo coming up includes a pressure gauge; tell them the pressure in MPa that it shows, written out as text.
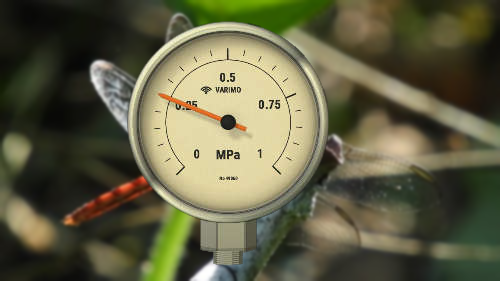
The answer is 0.25 MPa
